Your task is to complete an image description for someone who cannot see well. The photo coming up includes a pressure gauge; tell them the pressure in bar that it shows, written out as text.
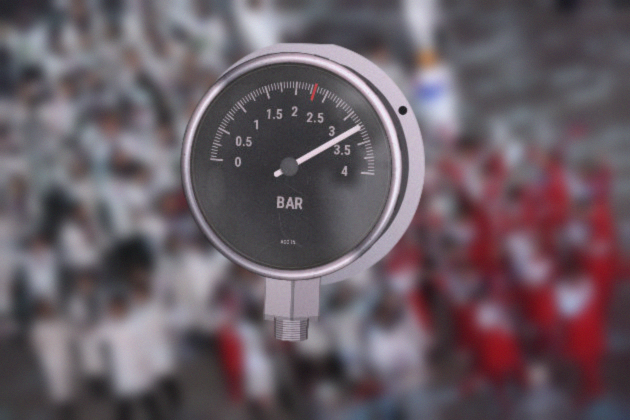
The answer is 3.25 bar
